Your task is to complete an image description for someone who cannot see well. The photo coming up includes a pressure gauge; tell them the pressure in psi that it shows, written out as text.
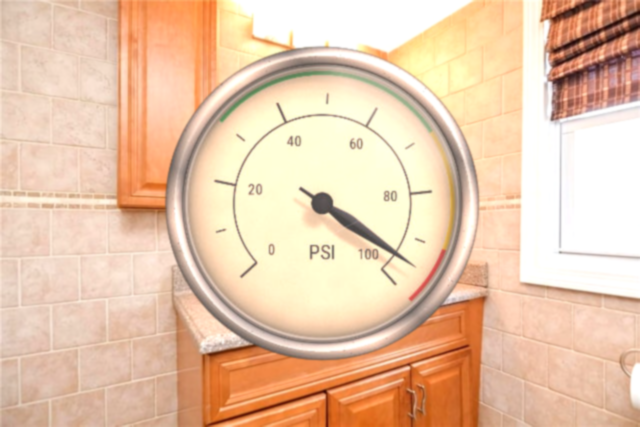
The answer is 95 psi
